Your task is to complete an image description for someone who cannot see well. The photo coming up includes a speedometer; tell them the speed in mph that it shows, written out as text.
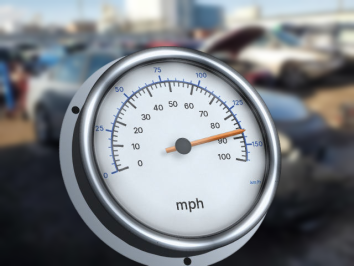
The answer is 88 mph
